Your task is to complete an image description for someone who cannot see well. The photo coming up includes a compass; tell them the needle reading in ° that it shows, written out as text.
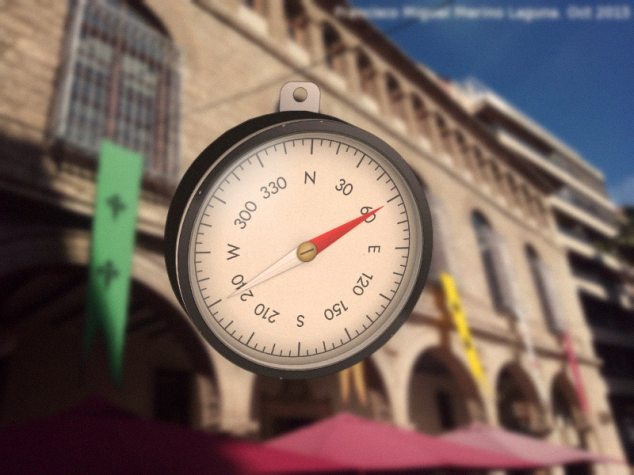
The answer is 60 °
